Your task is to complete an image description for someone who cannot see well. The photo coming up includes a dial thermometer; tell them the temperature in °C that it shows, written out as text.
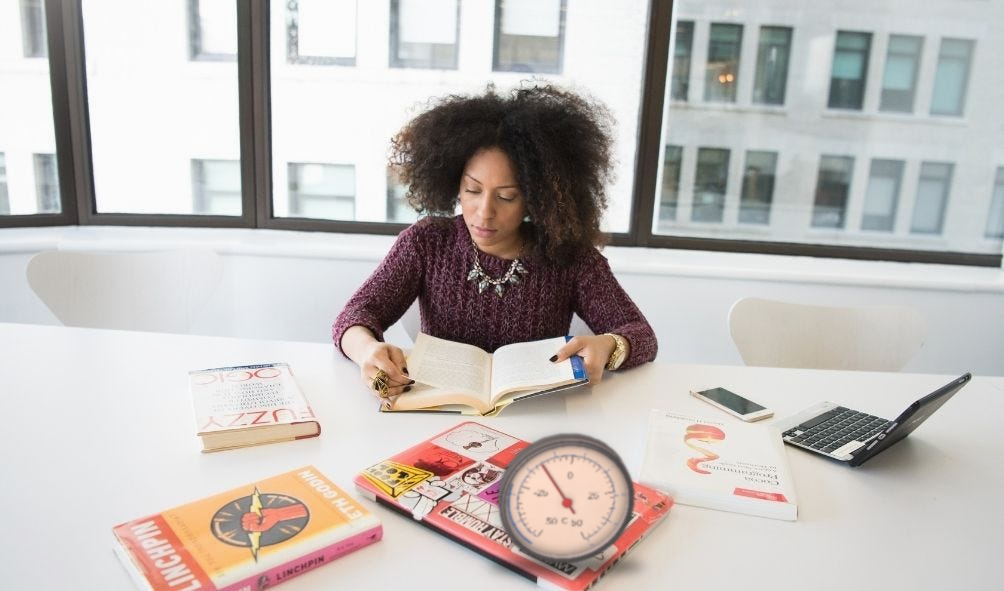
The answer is -12.5 °C
